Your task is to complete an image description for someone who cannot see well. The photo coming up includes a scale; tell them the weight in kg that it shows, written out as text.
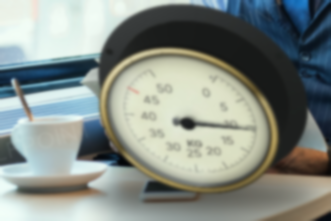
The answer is 10 kg
